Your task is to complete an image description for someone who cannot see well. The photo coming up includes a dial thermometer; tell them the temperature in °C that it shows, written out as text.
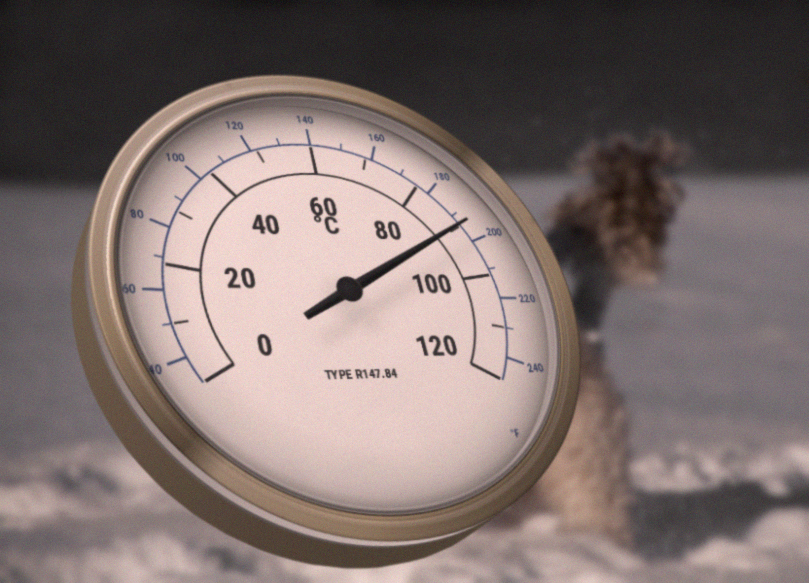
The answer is 90 °C
